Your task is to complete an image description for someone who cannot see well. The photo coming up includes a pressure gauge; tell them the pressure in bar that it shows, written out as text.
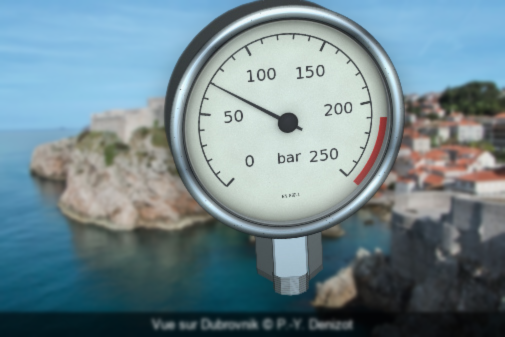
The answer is 70 bar
